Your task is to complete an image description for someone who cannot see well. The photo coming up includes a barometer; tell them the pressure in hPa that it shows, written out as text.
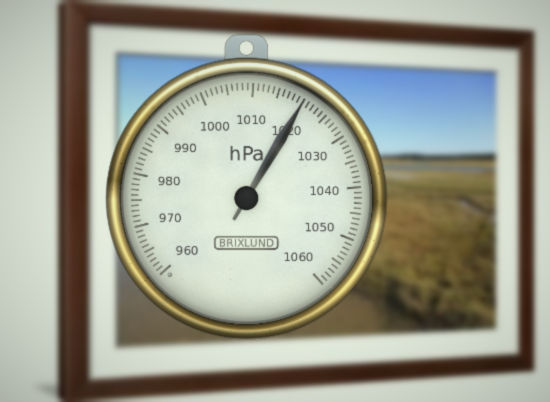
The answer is 1020 hPa
